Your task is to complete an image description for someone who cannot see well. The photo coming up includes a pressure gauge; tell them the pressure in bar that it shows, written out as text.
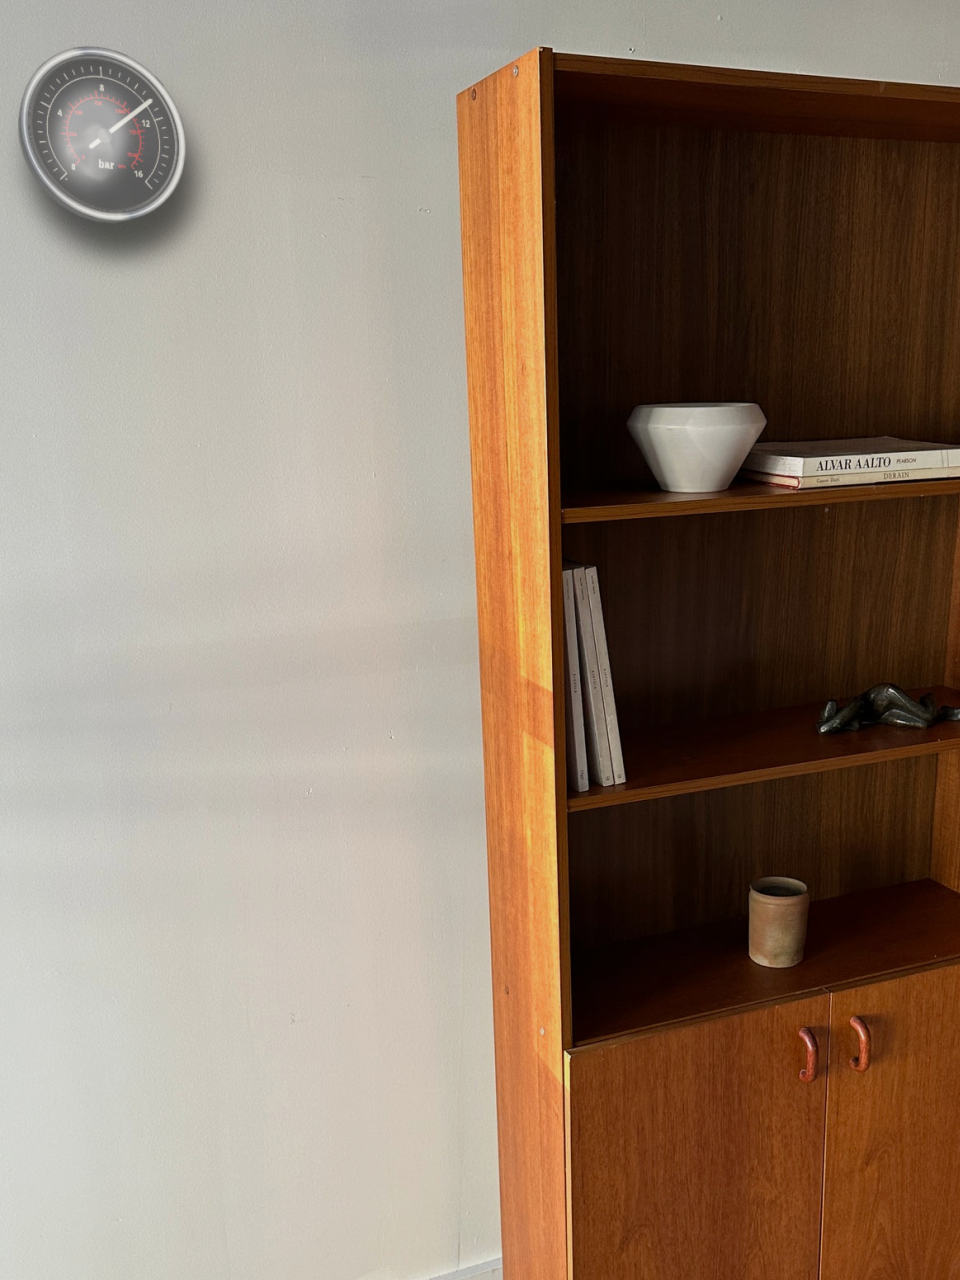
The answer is 11 bar
